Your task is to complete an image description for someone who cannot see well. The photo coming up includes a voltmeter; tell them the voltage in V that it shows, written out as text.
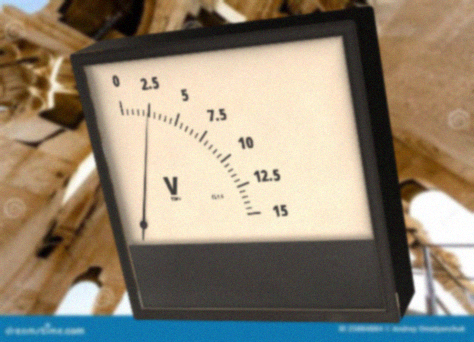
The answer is 2.5 V
